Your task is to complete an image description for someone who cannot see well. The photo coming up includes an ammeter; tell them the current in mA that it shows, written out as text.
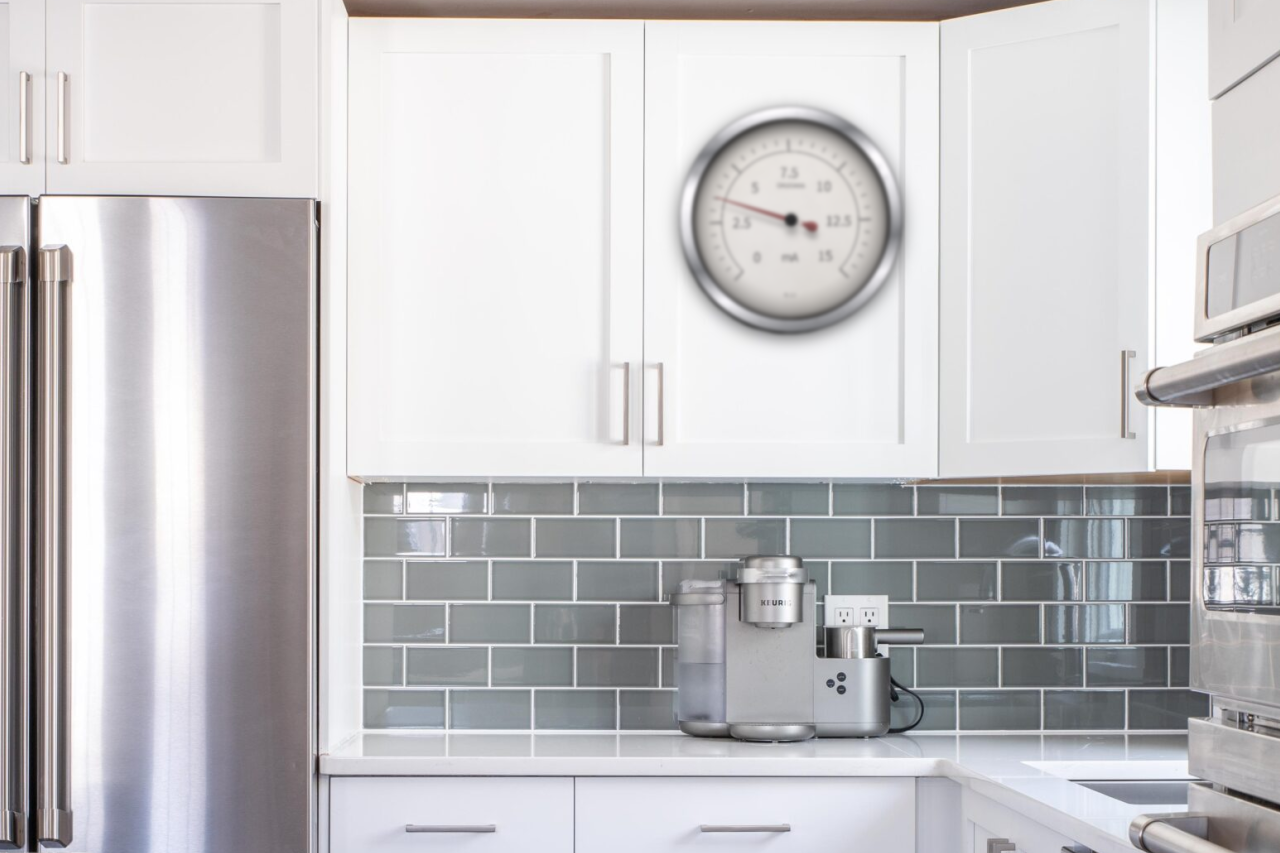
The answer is 3.5 mA
